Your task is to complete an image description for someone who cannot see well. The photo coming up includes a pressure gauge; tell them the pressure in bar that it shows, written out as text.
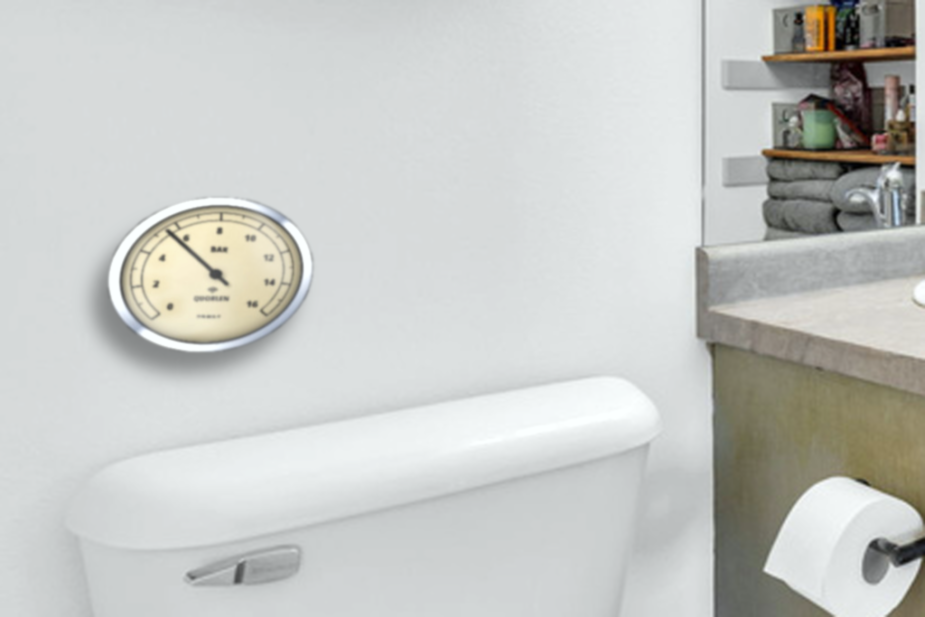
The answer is 5.5 bar
